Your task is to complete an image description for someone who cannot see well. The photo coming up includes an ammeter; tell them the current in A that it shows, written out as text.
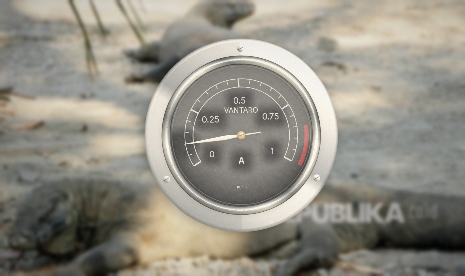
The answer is 0.1 A
